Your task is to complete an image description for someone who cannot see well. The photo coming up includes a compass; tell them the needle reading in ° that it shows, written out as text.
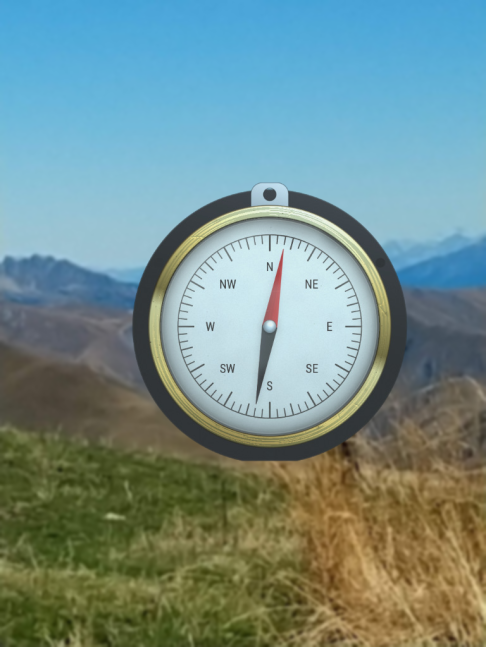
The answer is 10 °
